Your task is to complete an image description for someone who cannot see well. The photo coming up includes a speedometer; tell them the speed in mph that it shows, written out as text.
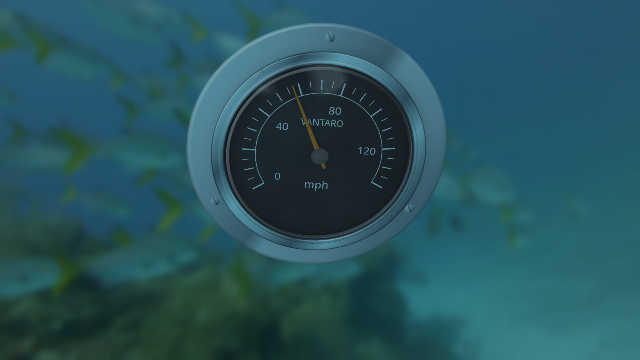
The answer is 57.5 mph
